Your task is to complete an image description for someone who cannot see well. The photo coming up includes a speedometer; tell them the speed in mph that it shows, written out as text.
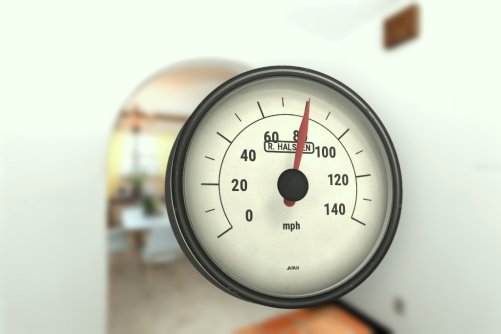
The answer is 80 mph
